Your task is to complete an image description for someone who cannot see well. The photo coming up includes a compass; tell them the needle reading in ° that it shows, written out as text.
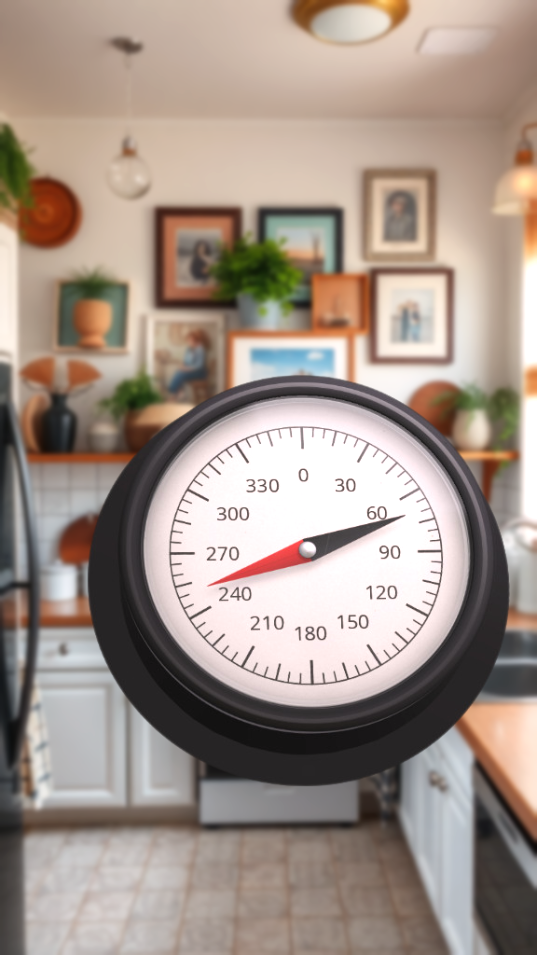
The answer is 250 °
